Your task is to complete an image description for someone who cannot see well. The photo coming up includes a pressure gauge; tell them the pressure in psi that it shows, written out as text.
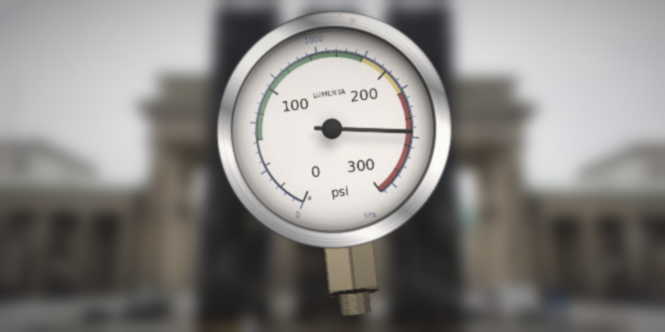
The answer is 250 psi
